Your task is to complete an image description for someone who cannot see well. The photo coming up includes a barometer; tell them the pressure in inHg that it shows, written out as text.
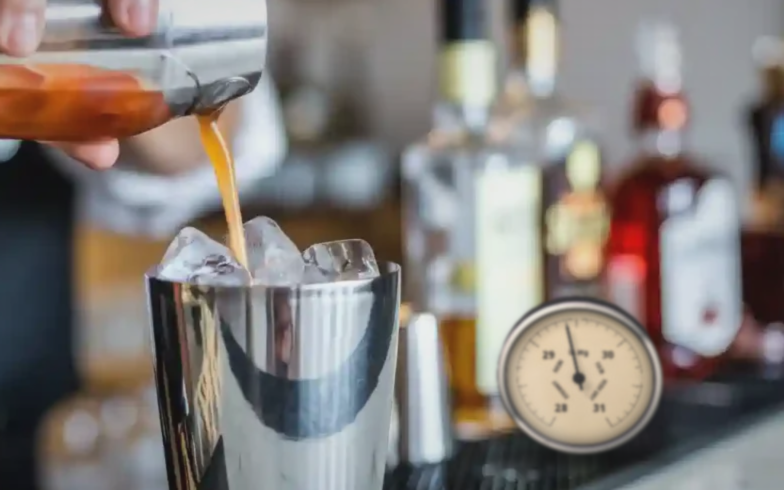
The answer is 29.4 inHg
